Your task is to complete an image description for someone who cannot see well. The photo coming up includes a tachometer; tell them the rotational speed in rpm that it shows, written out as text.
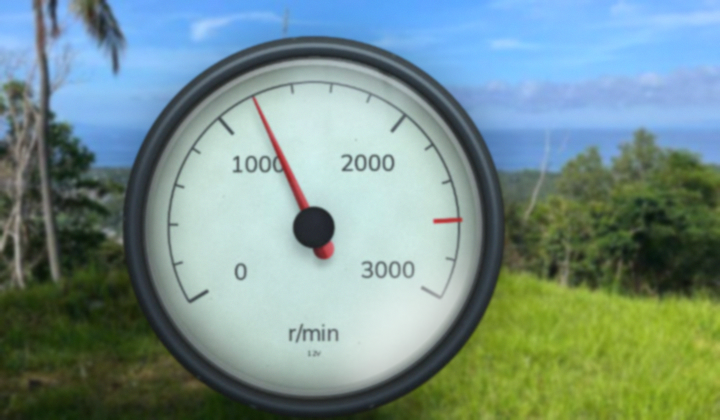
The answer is 1200 rpm
